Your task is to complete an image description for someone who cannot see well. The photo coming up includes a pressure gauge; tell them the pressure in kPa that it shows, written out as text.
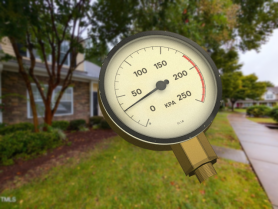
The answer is 30 kPa
